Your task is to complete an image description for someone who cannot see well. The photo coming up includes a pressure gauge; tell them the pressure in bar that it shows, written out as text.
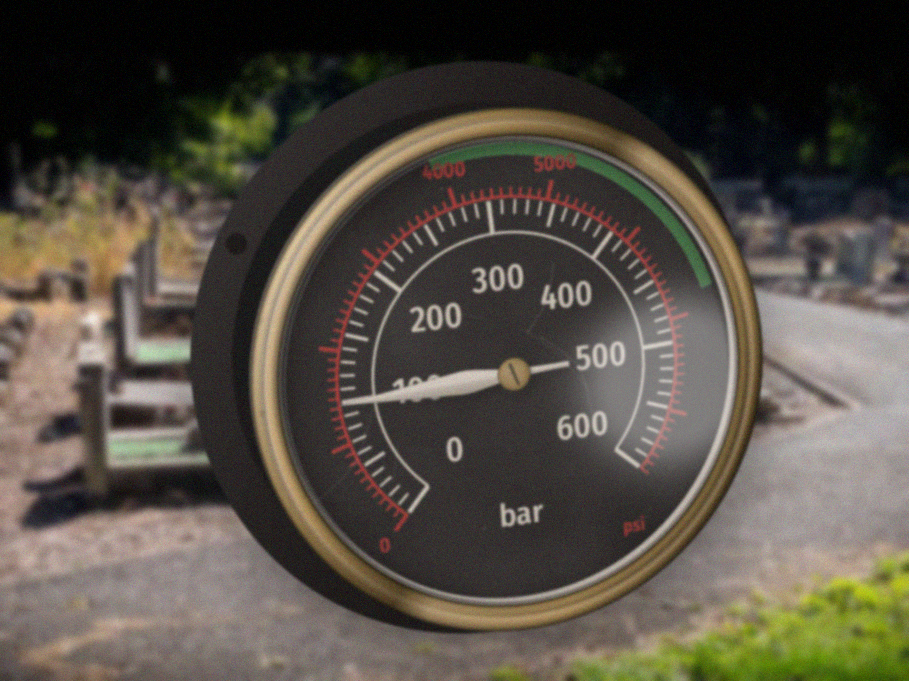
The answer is 100 bar
